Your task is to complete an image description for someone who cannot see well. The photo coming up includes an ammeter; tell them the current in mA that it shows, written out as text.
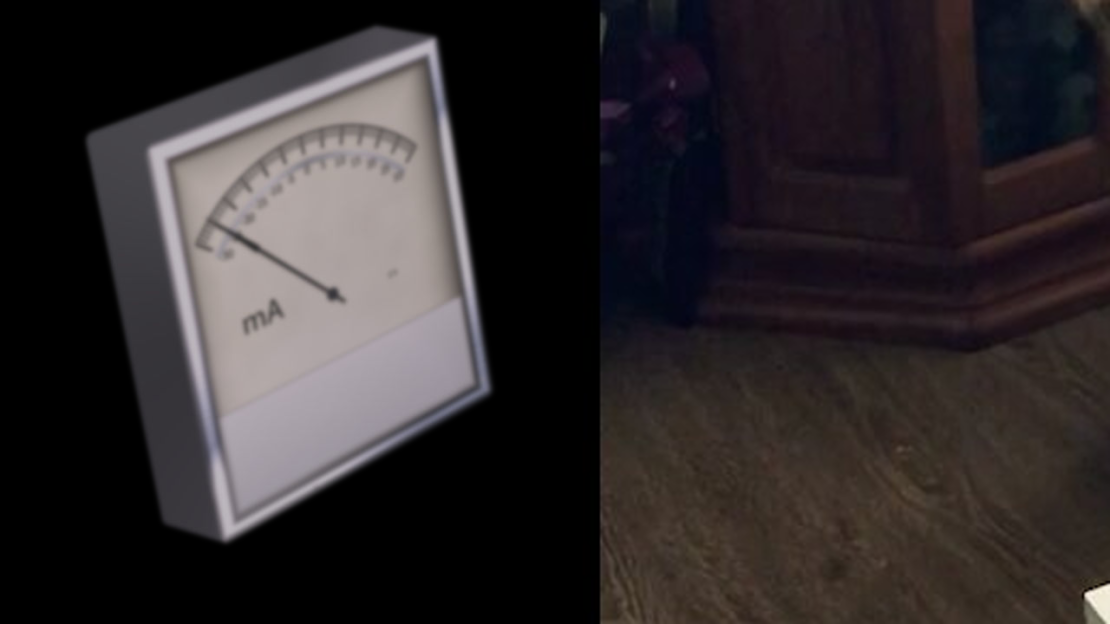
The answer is -25 mA
